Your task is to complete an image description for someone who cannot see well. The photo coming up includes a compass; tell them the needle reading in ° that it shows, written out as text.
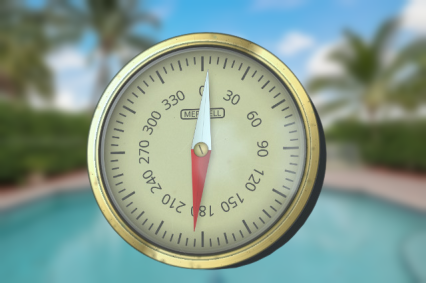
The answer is 185 °
